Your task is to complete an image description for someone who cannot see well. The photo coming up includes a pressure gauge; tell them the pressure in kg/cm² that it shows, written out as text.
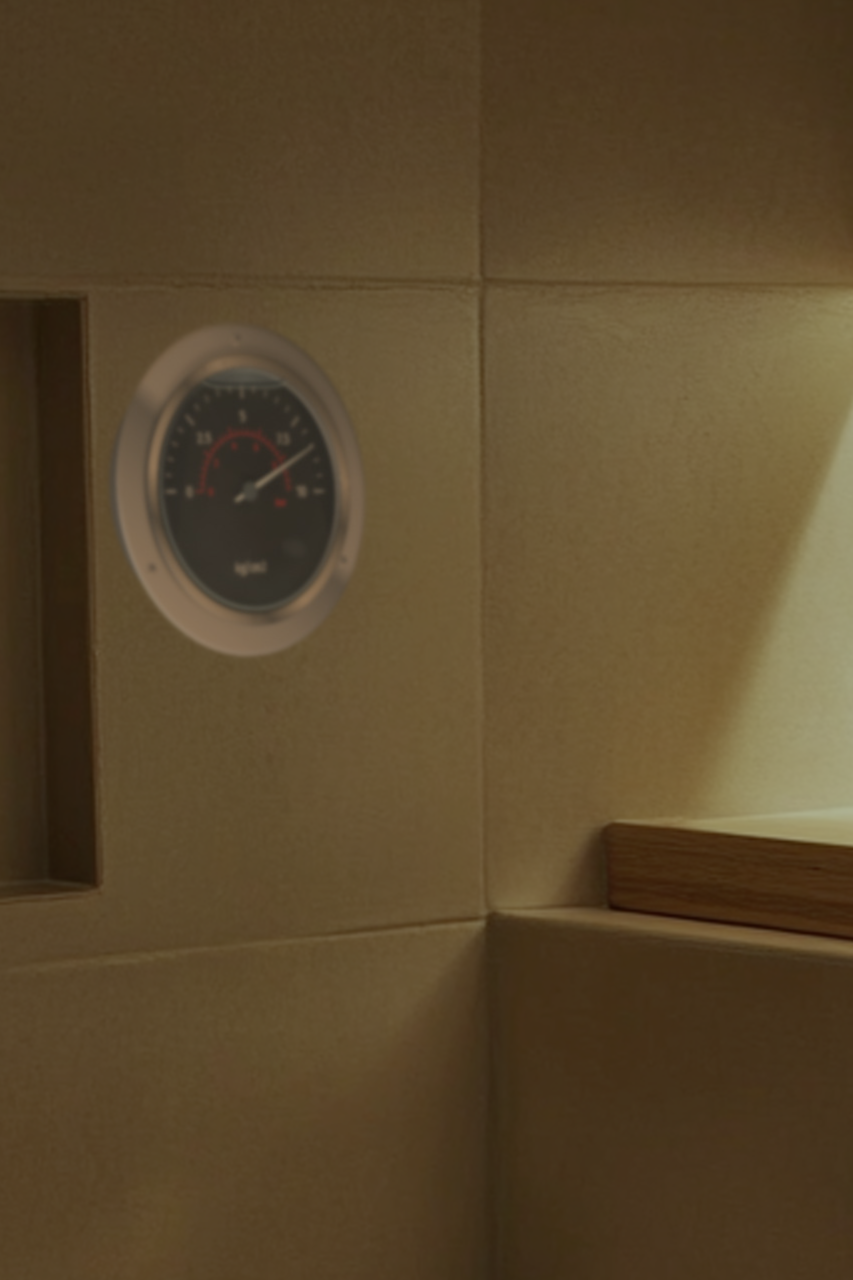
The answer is 8.5 kg/cm²
